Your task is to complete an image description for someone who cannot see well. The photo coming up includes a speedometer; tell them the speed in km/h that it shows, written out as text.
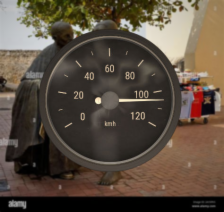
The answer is 105 km/h
